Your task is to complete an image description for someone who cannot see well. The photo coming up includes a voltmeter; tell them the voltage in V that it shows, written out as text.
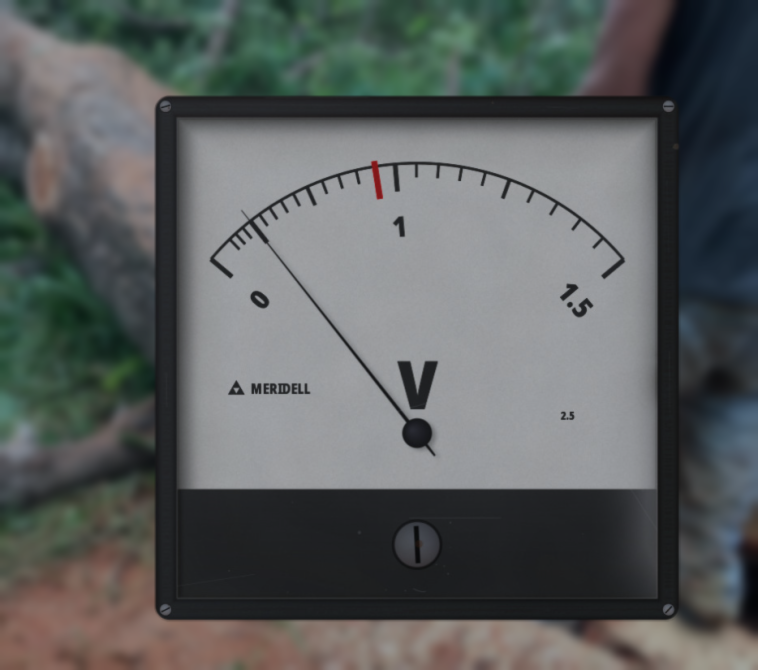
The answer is 0.5 V
